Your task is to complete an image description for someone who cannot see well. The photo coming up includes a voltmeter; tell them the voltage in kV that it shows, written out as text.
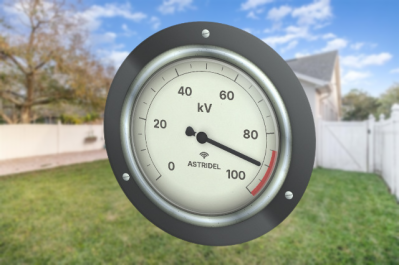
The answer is 90 kV
